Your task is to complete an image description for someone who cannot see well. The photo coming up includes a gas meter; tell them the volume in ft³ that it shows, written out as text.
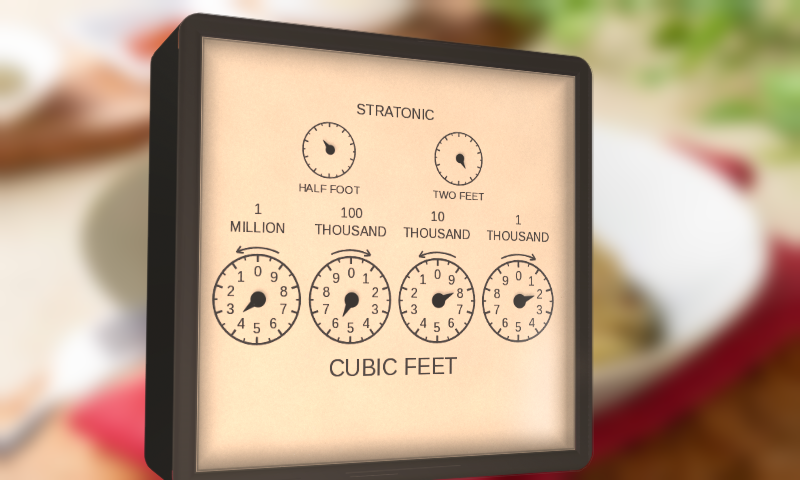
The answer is 358200 ft³
